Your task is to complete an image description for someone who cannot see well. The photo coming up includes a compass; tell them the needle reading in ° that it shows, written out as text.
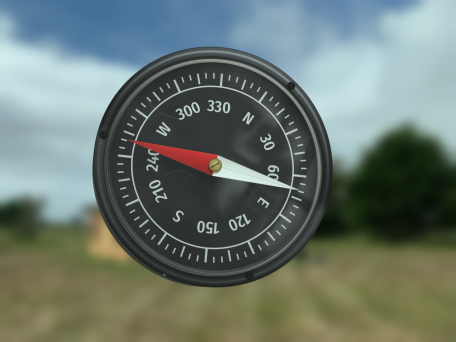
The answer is 250 °
